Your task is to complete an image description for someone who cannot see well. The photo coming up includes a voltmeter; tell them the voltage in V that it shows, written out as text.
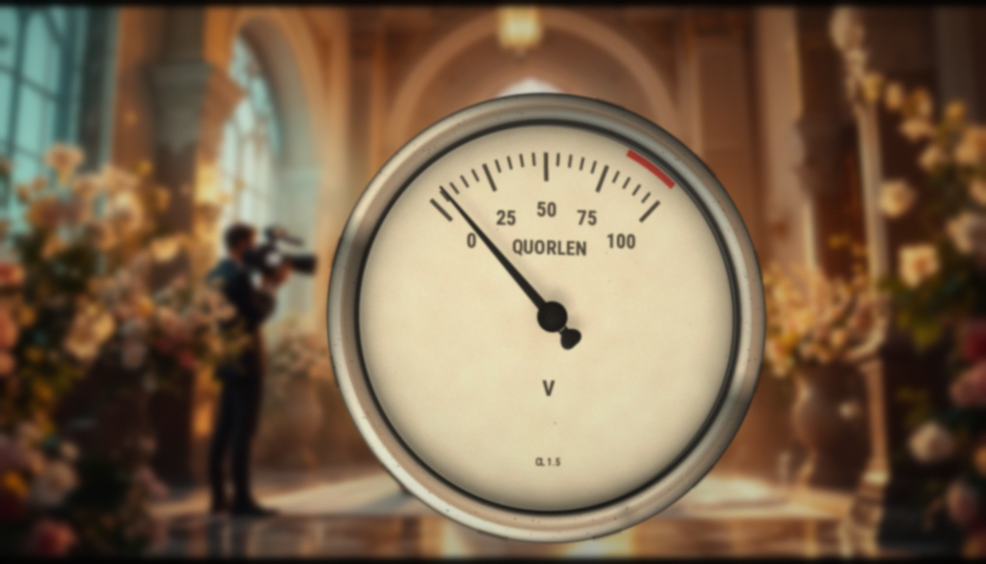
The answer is 5 V
